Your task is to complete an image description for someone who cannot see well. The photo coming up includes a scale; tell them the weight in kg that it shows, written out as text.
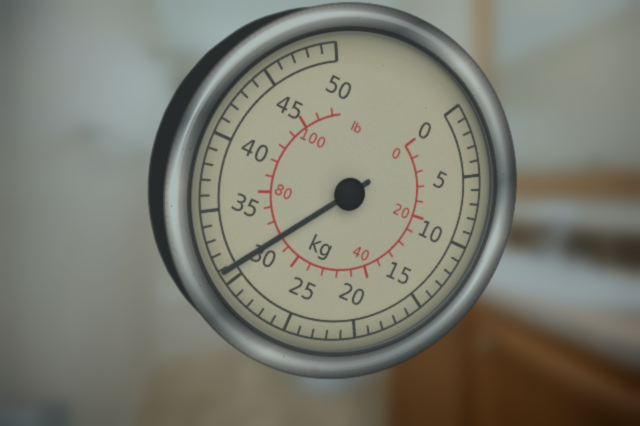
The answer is 31 kg
